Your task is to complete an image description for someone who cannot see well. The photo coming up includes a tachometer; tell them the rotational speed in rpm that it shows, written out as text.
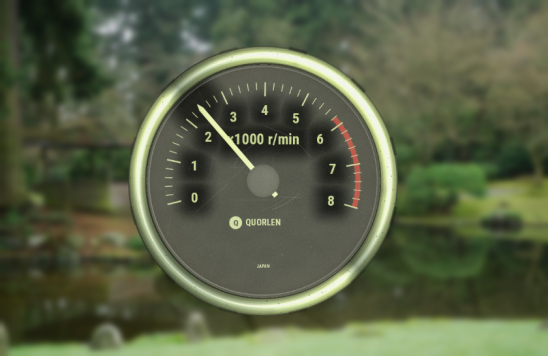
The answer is 2400 rpm
